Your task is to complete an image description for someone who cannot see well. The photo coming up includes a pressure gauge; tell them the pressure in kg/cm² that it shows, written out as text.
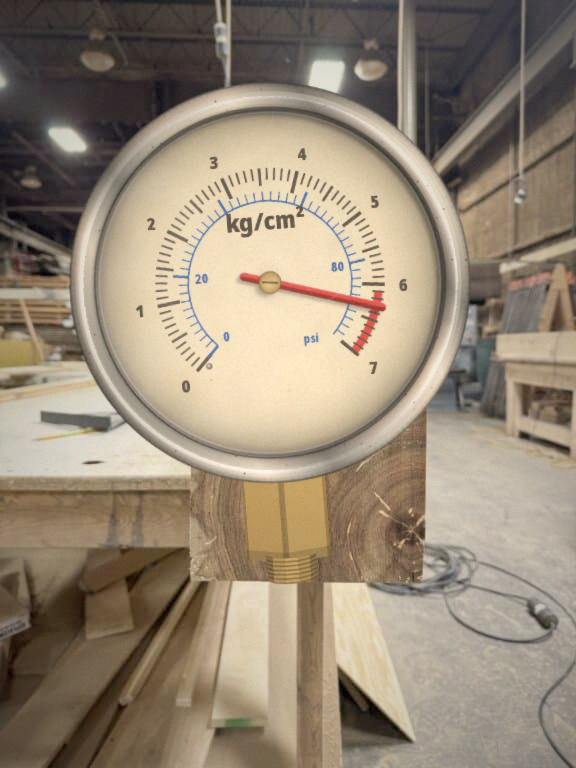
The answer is 6.3 kg/cm²
